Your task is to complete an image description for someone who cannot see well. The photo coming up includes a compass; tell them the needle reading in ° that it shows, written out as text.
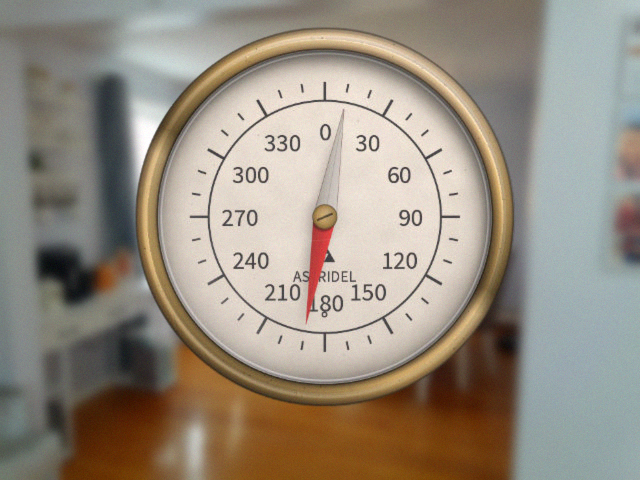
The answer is 190 °
